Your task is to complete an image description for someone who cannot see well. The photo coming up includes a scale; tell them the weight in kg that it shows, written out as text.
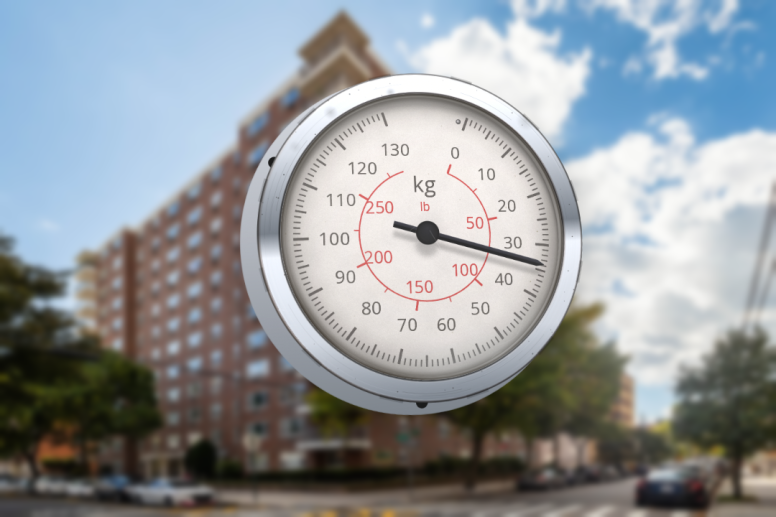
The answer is 34 kg
